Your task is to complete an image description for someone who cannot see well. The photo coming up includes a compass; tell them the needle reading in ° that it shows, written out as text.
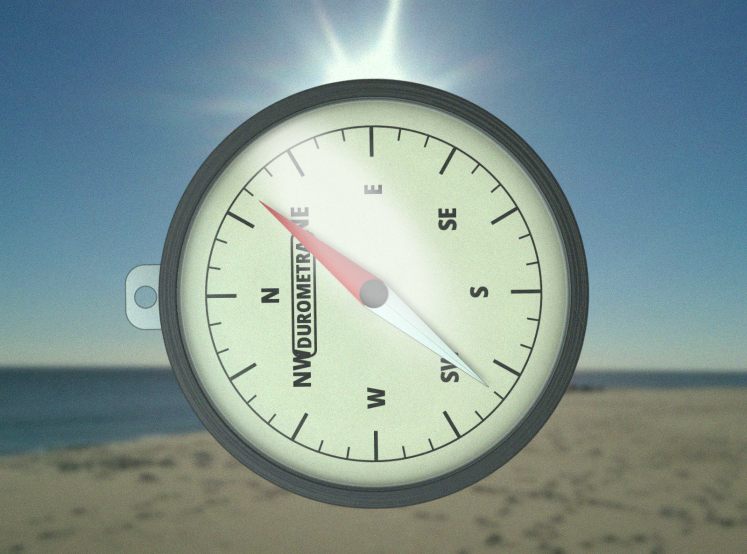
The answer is 40 °
